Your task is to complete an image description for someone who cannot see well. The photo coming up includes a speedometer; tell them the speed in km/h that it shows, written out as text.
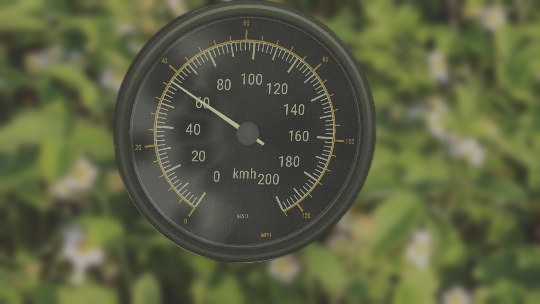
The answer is 60 km/h
